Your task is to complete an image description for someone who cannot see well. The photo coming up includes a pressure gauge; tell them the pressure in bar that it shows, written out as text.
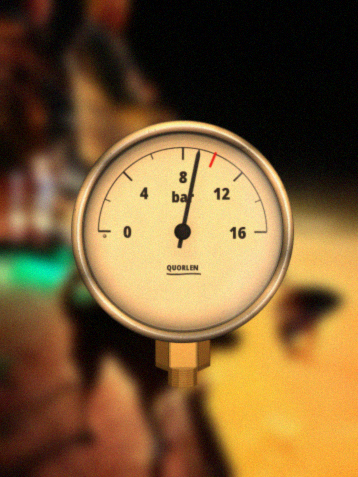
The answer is 9 bar
